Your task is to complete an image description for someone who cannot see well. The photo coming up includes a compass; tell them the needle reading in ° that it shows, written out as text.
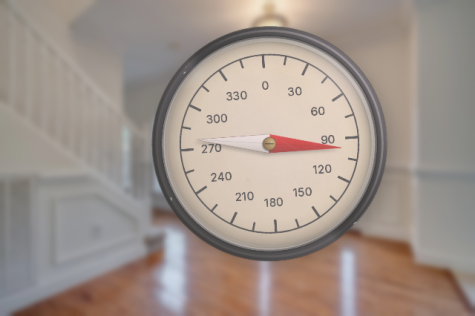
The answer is 97.5 °
